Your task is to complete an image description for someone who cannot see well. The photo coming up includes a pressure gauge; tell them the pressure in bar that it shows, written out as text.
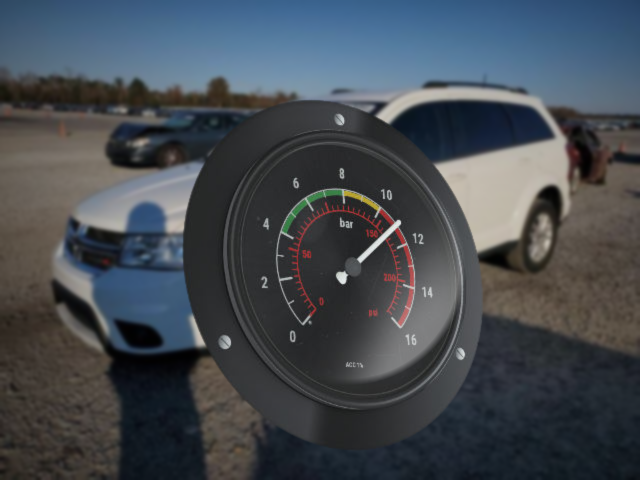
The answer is 11 bar
